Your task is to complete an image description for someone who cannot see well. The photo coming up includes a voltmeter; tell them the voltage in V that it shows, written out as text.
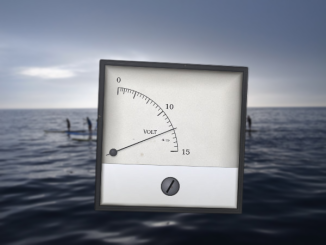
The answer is 12.5 V
